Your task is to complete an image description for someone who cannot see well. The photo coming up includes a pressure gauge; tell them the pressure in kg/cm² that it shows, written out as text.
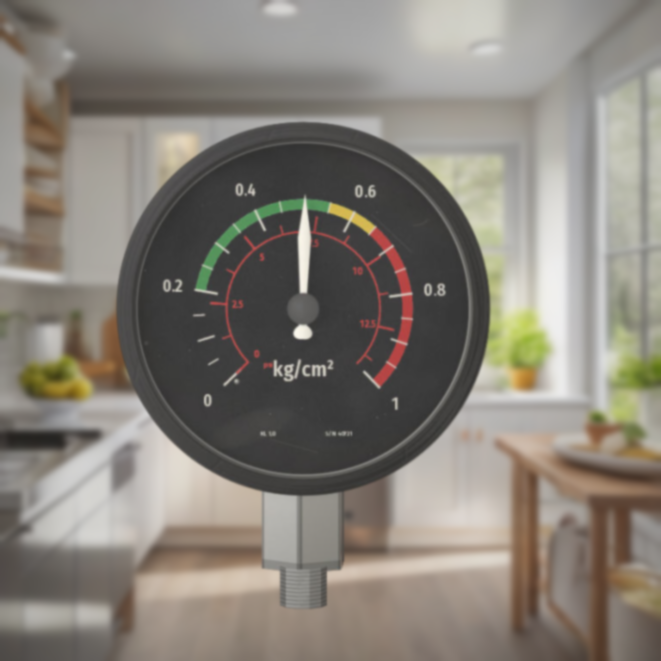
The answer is 0.5 kg/cm²
